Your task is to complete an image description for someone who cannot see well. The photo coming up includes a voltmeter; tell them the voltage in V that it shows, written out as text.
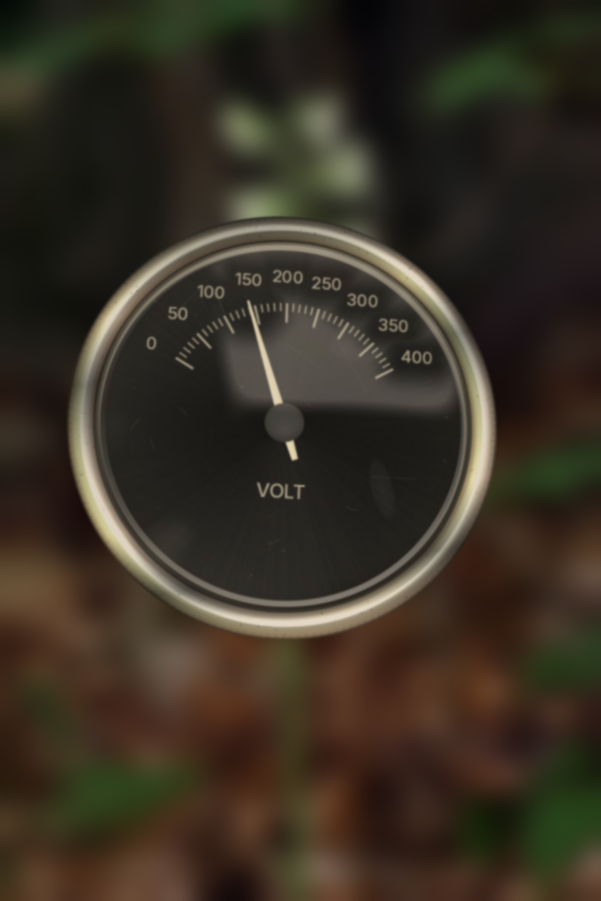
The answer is 140 V
